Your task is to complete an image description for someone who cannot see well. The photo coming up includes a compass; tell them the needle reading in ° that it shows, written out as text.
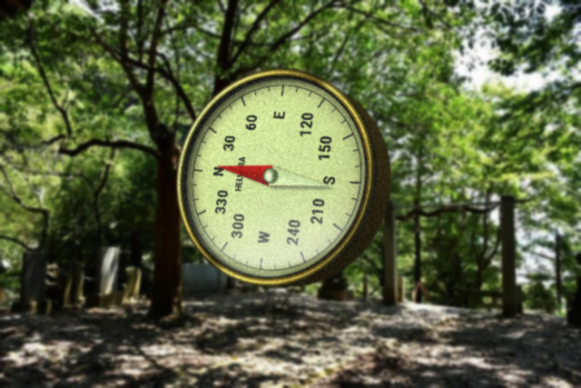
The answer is 5 °
